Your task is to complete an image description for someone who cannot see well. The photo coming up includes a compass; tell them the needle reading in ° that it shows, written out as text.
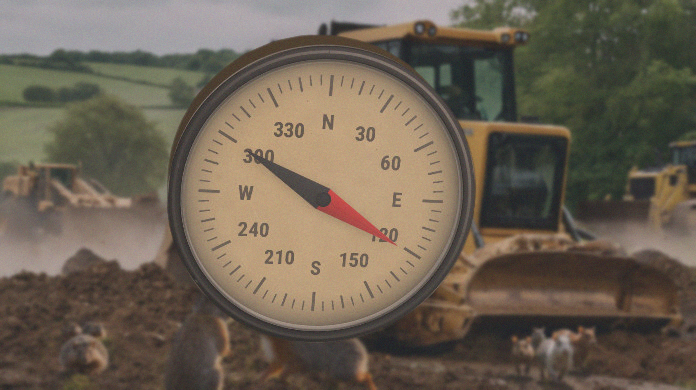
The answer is 120 °
